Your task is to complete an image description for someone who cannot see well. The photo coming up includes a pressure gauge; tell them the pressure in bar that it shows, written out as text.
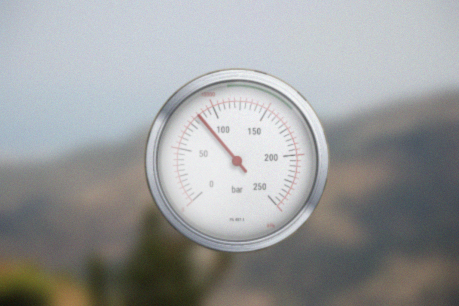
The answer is 85 bar
